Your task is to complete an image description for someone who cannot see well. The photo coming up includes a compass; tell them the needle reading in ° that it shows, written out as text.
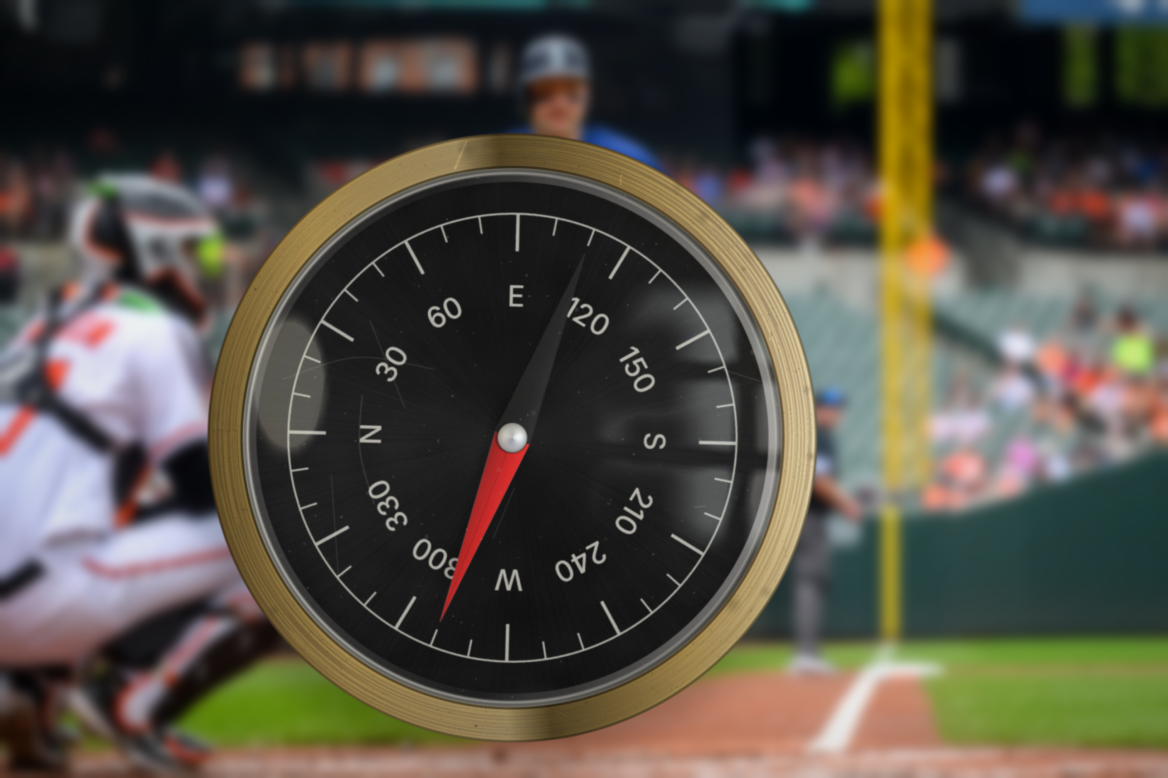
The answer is 290 °
